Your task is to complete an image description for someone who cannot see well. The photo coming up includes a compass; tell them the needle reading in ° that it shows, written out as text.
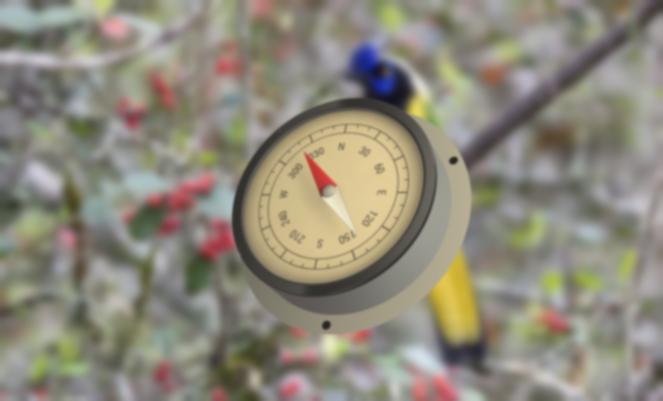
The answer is 320 °
